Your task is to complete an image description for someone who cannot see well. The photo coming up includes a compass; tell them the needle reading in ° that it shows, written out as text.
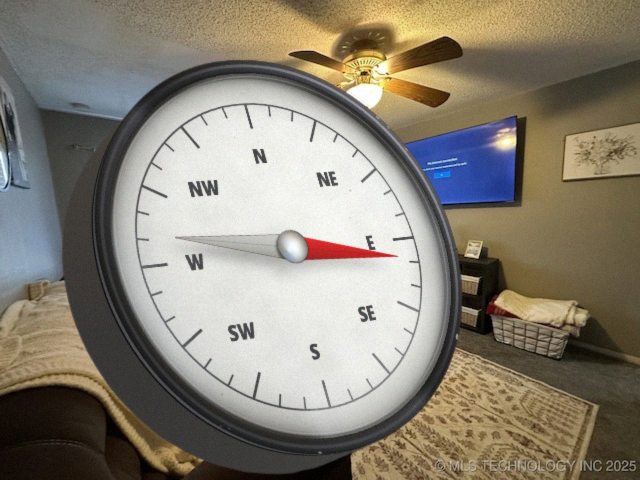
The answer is 100 °
